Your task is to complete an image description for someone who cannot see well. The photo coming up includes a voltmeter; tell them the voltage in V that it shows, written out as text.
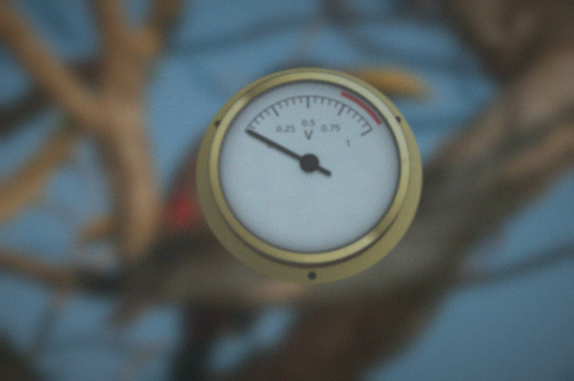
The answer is 0 V
